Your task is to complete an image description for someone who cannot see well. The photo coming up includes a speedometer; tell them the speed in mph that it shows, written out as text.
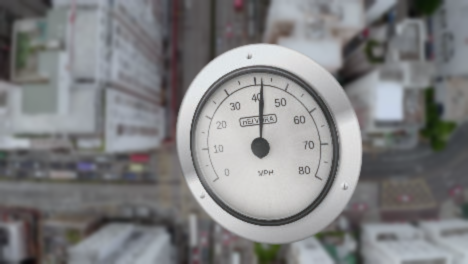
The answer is 42.5 mph
